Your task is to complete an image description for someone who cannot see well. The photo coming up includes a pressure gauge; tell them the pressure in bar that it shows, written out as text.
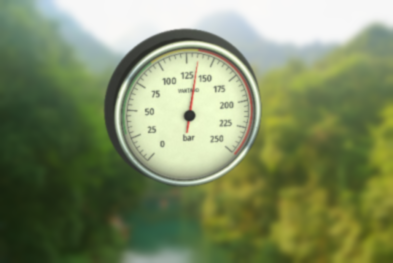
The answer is 135 bar
